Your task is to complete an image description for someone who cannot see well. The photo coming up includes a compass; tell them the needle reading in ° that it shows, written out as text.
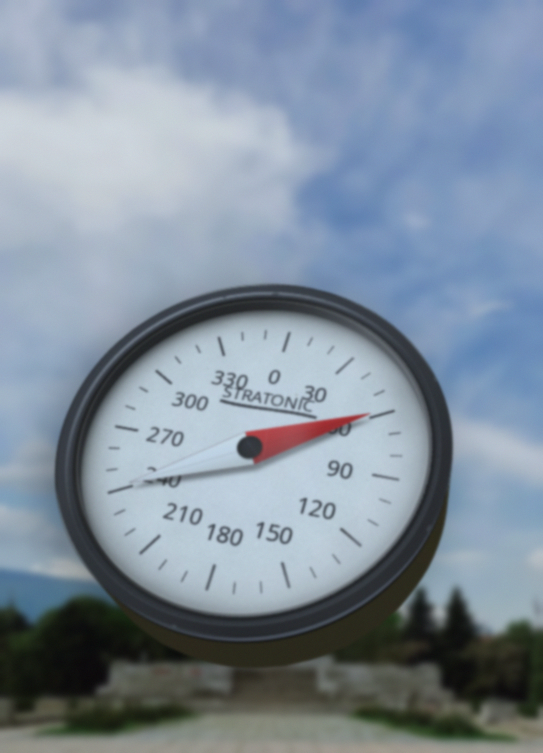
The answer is 60 °
